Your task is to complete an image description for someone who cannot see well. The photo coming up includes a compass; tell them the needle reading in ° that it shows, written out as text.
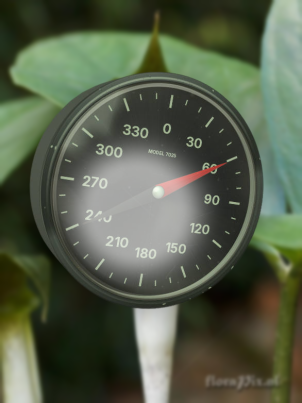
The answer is 60 °
